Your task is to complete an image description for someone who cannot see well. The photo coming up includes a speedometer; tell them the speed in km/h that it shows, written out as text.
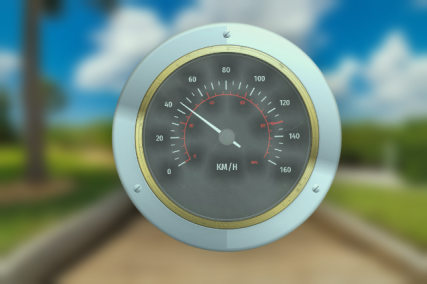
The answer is 45 km/h
